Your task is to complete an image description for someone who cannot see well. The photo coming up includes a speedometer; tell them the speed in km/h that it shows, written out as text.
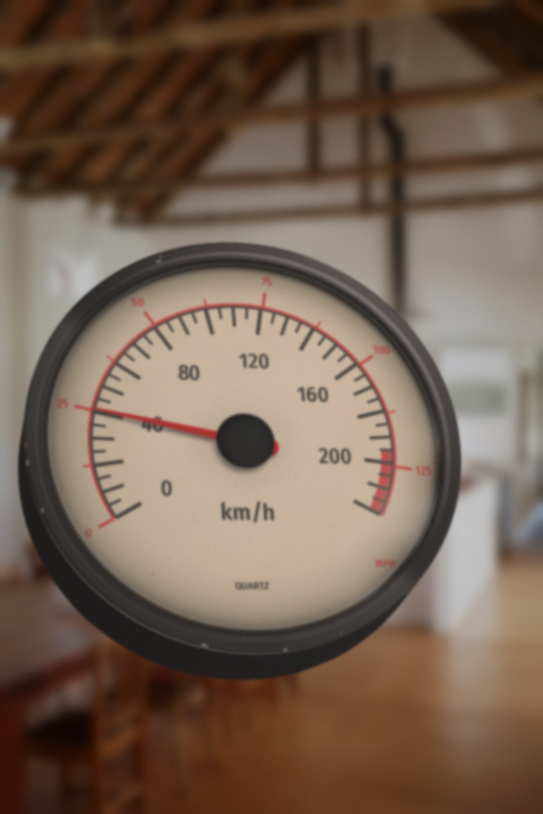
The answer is 40 km/h
